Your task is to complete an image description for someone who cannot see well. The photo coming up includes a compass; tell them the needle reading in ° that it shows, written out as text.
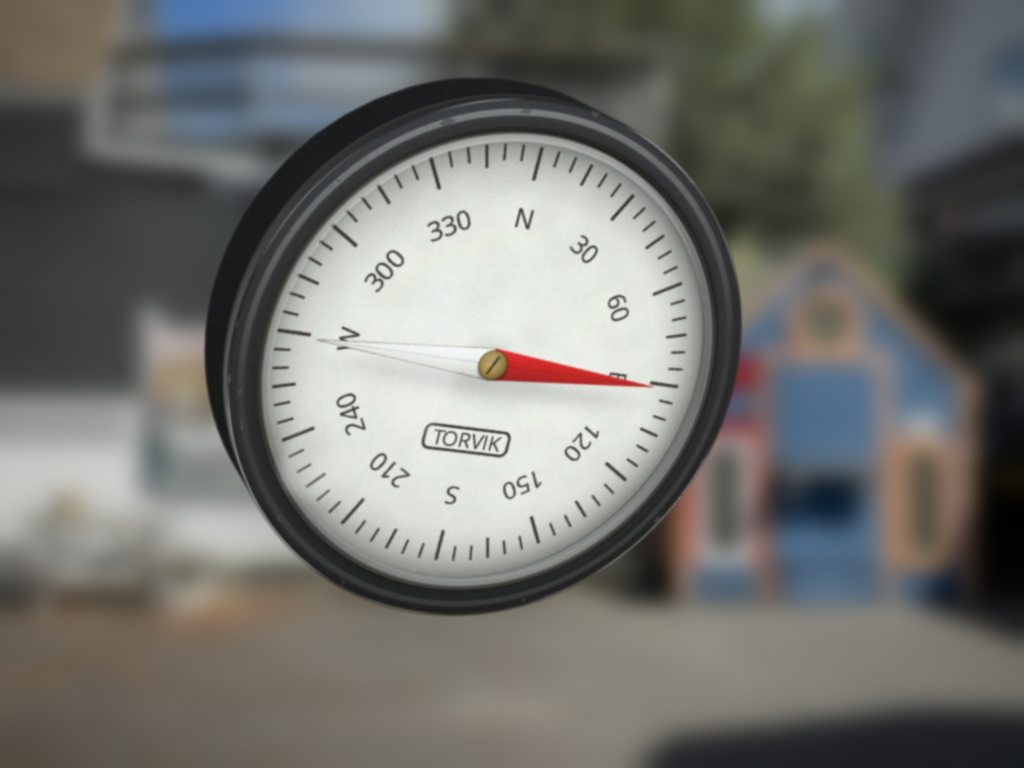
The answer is 90 °
